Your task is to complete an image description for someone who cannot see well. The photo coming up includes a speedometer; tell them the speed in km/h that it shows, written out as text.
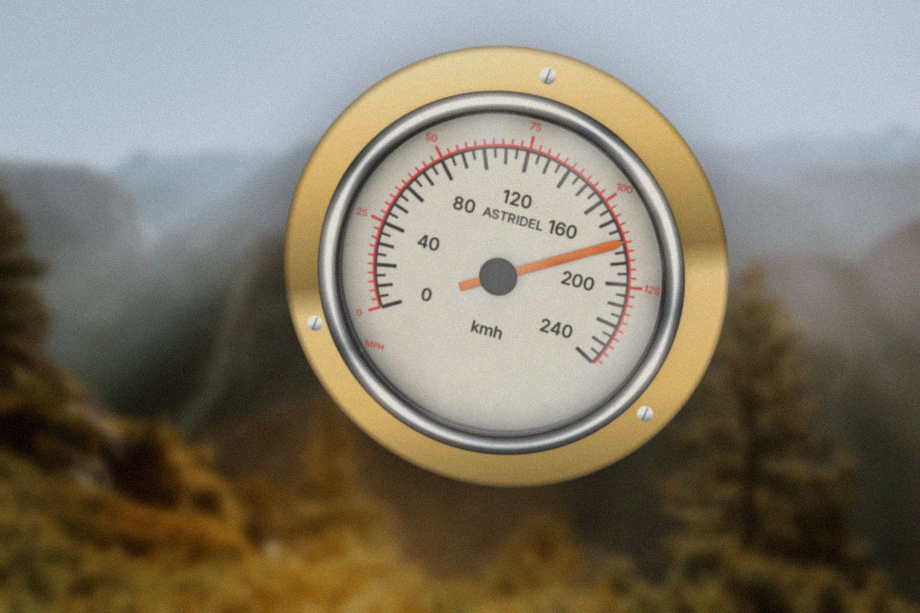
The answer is 180 km/h
